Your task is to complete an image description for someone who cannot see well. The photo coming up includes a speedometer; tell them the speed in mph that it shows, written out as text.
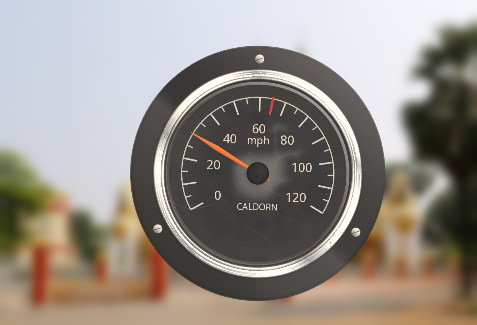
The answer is 30 mph
